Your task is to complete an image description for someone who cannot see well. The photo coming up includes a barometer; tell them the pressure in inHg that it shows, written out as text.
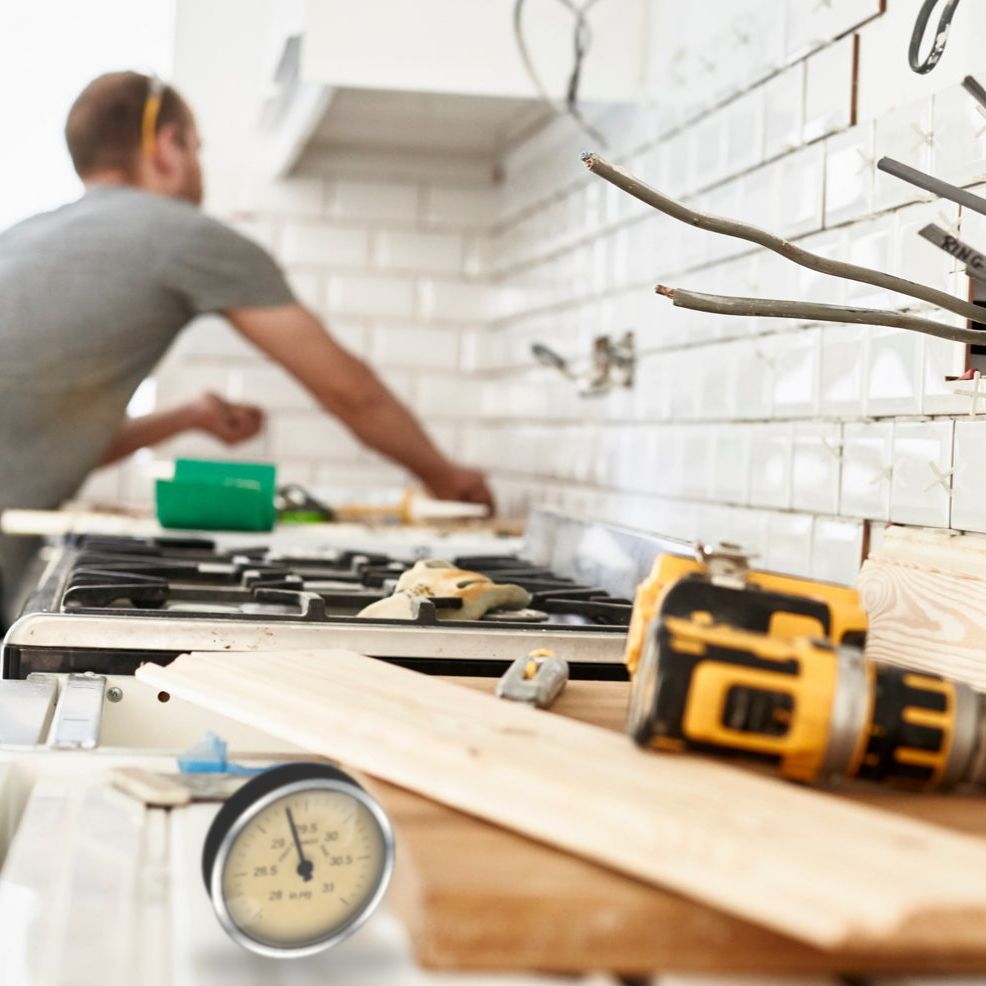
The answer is 29.3 inHg
